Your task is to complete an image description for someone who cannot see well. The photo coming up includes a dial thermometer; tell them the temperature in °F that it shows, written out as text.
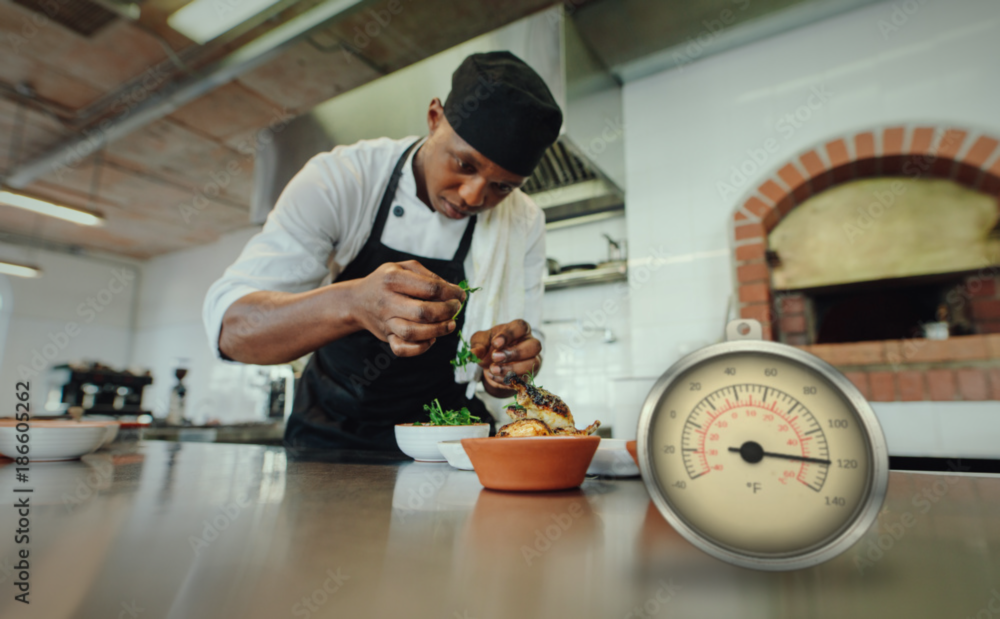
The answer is 120 °F
